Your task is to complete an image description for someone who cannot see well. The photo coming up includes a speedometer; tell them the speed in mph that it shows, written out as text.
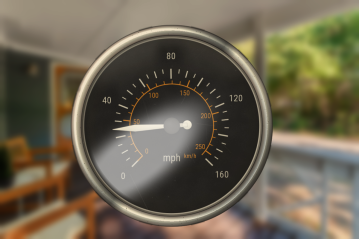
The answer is 25 mph
